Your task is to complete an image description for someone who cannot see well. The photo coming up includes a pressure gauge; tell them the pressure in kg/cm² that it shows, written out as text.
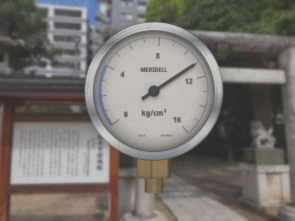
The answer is 11 kg/cm²
